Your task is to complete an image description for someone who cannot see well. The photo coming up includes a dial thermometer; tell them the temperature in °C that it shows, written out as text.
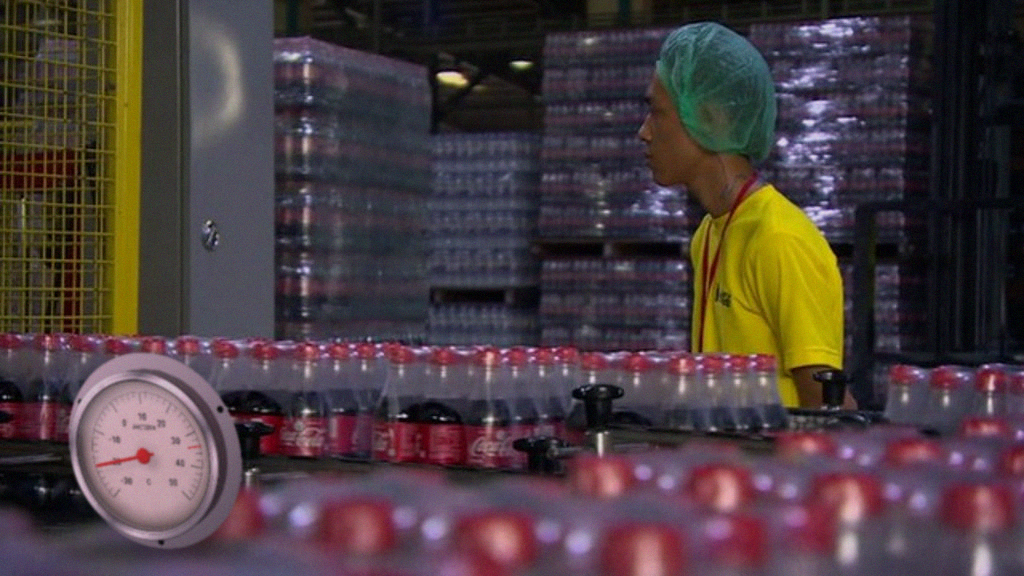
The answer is -20 °C
